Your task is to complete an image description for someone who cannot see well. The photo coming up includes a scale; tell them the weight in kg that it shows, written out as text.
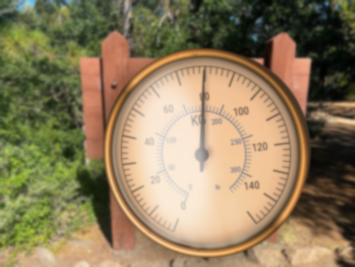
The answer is 80 kg
